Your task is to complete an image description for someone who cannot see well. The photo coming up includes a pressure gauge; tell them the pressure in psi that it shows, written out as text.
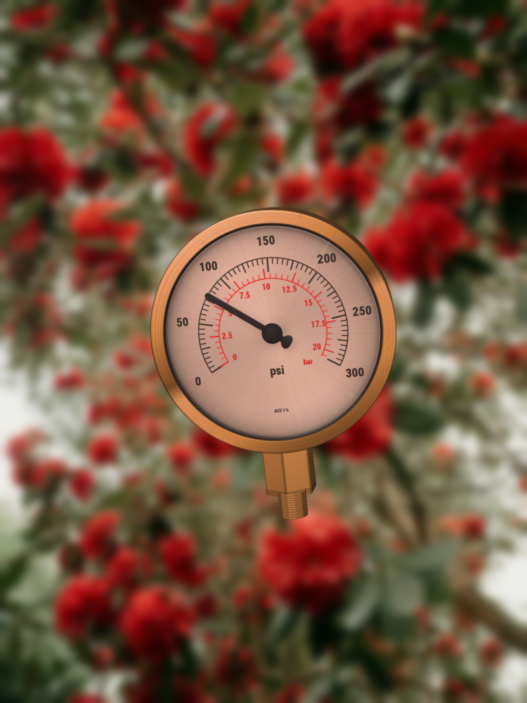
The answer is 80 psi
